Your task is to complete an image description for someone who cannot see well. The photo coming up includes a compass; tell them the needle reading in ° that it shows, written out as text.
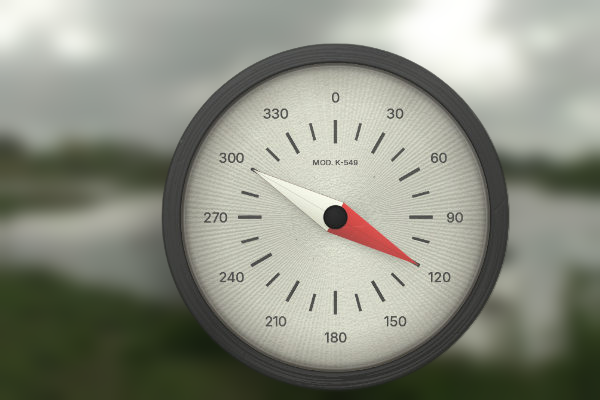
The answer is 120 °
